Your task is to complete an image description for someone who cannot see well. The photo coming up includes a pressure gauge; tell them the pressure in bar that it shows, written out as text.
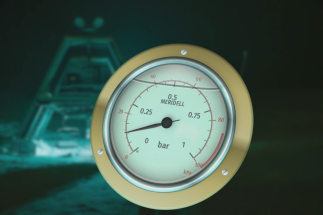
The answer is 0.1 bar
